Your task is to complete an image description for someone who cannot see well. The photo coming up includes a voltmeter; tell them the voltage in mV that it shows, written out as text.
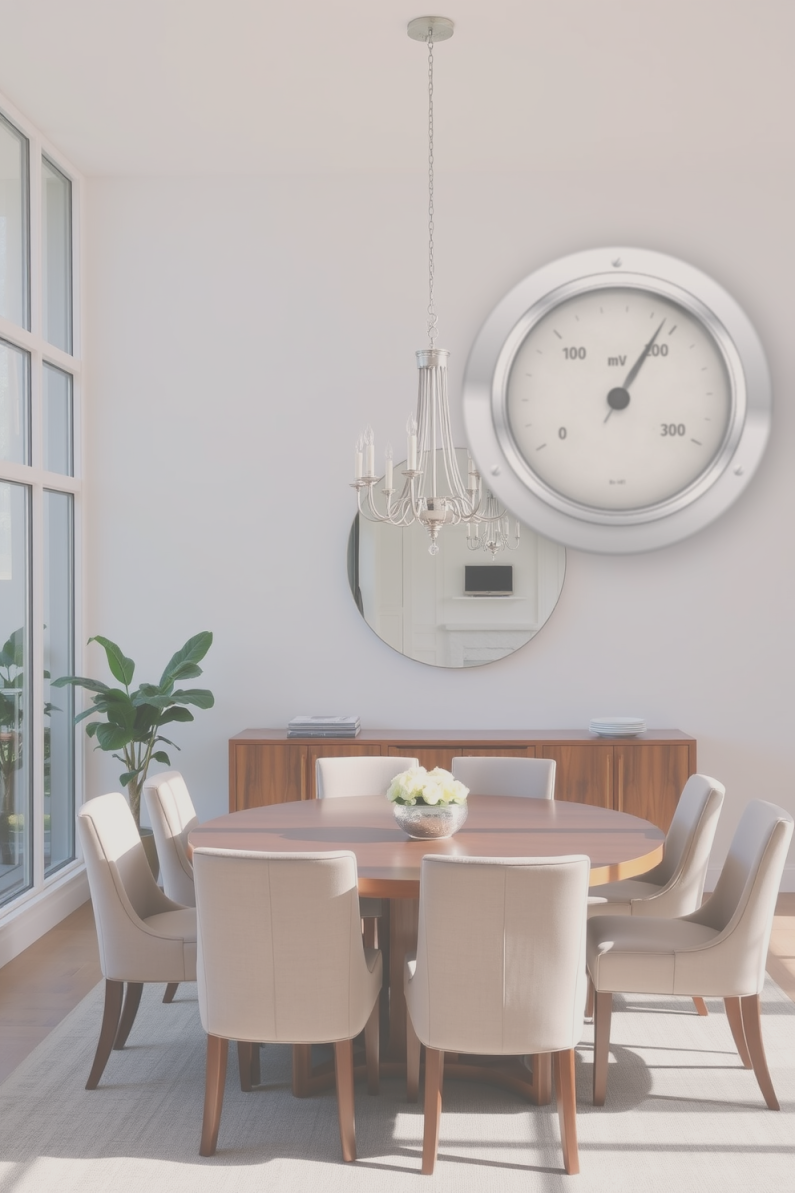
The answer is 190 mV
